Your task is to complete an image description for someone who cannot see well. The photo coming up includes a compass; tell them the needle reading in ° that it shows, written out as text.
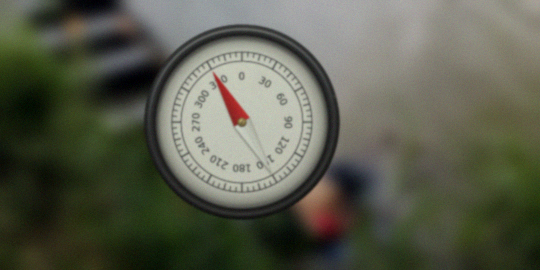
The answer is 330 °
